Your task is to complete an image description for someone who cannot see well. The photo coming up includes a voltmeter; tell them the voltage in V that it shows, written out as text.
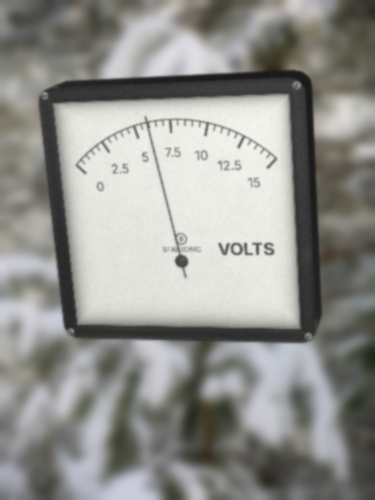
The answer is 6 V
